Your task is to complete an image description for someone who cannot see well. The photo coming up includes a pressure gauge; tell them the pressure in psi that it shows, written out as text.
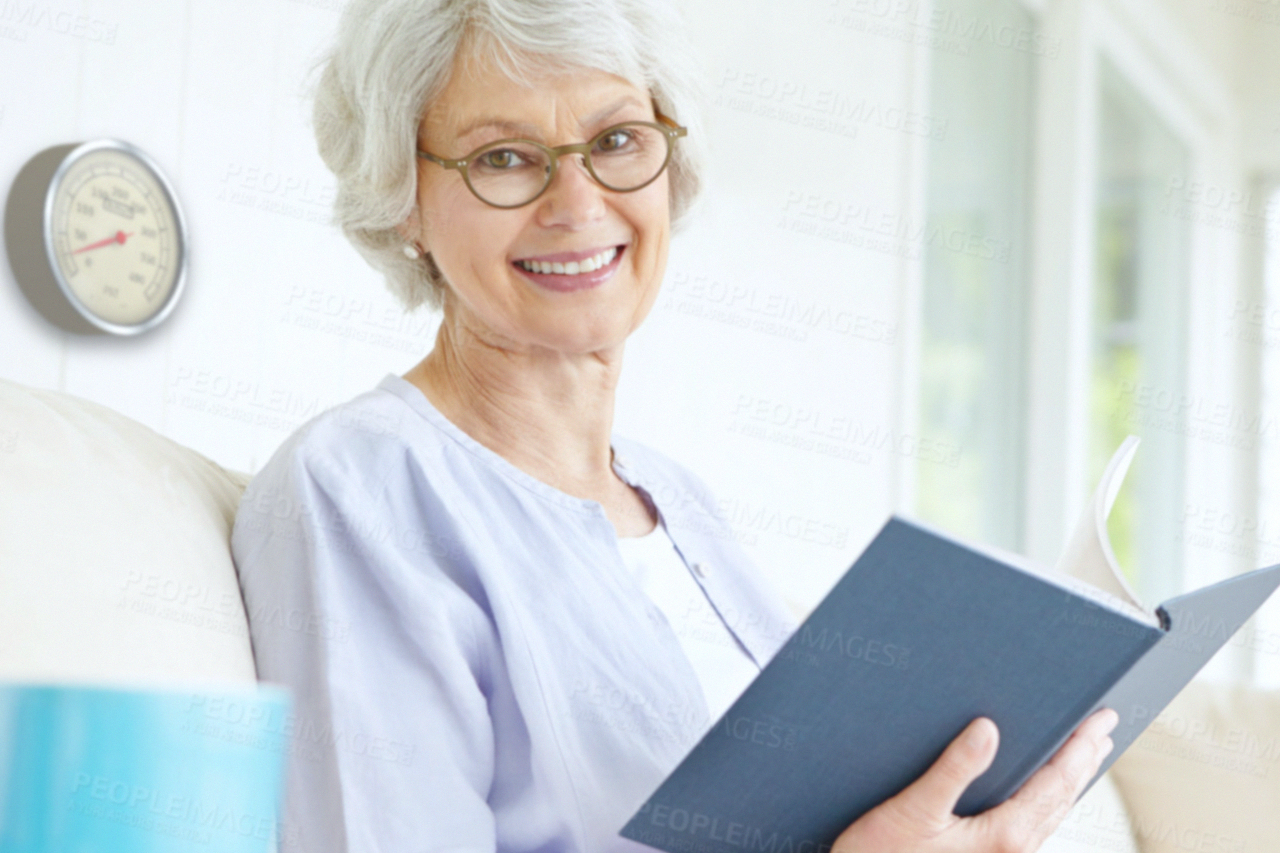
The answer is 25 psi
